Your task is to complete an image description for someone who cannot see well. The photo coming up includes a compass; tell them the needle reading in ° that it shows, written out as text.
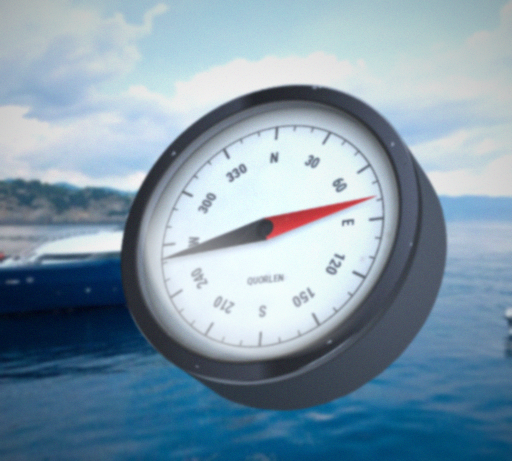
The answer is 80 °
